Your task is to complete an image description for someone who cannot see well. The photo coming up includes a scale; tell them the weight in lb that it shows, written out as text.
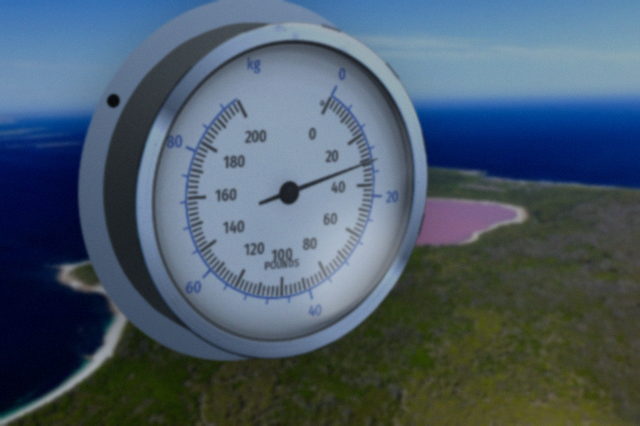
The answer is 30 lb
